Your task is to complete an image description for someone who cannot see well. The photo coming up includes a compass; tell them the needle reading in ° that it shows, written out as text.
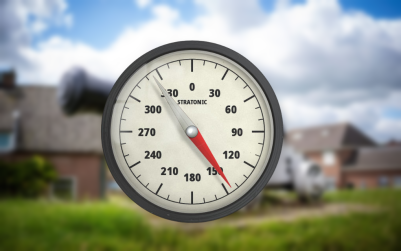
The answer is 145 °
